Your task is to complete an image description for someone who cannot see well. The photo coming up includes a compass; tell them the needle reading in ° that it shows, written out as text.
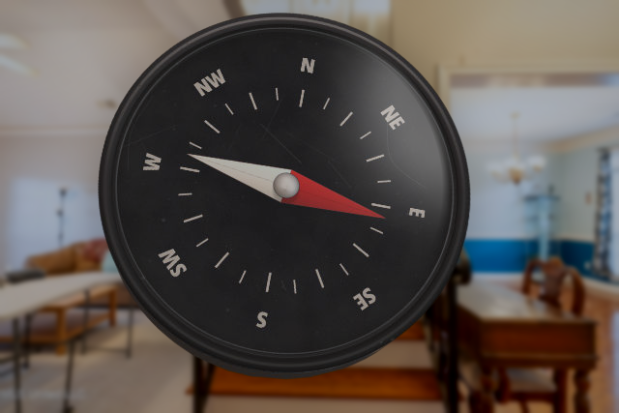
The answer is 97.5 °
